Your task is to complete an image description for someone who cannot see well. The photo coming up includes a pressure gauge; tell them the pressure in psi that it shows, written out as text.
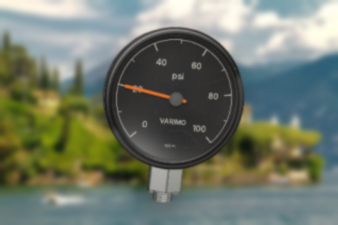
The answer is 20 psi
